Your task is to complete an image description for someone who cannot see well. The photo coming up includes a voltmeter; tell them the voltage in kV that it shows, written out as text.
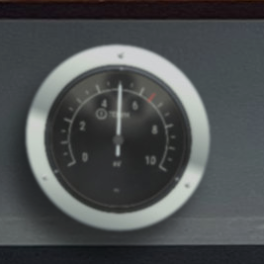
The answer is 5 kV
